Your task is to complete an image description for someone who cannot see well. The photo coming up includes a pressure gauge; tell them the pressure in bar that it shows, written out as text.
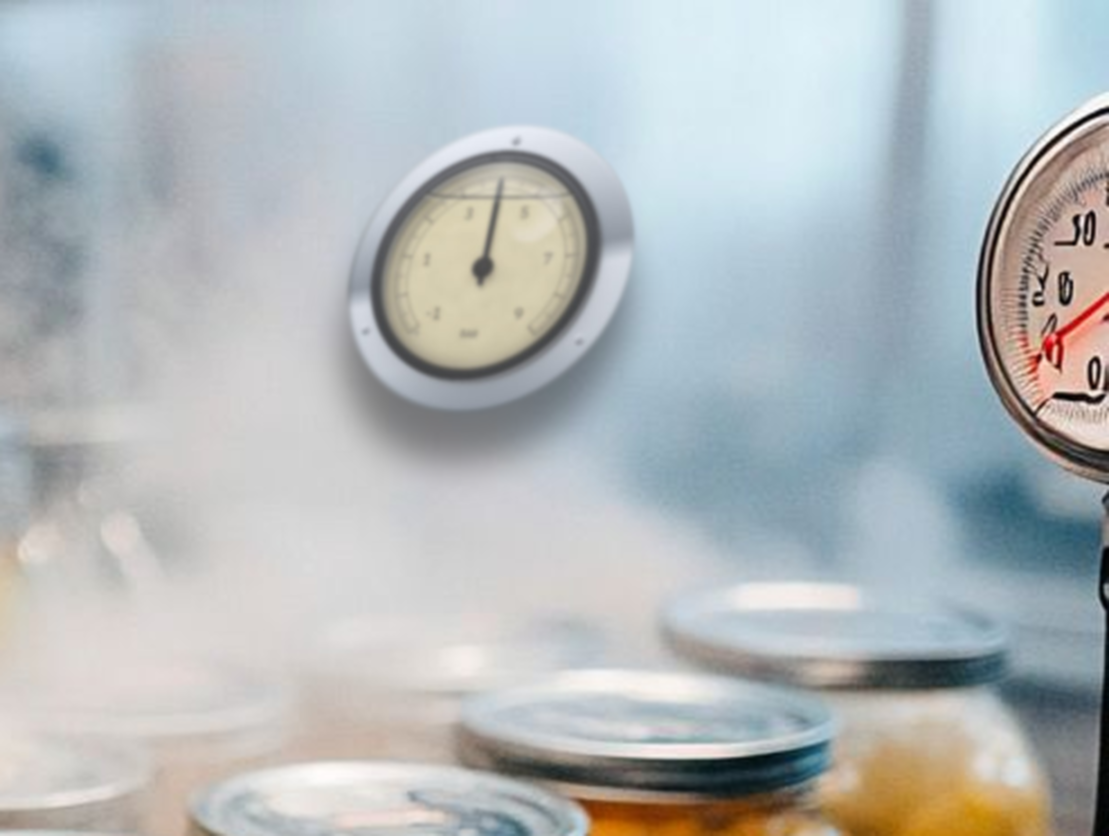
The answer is 4 bar
